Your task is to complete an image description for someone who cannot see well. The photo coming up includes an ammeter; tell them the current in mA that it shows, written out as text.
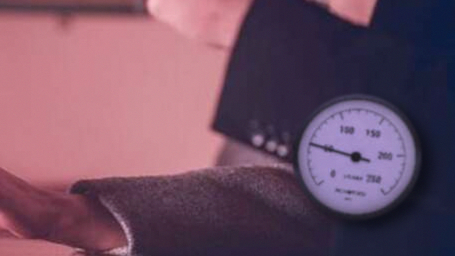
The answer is 50 mA
